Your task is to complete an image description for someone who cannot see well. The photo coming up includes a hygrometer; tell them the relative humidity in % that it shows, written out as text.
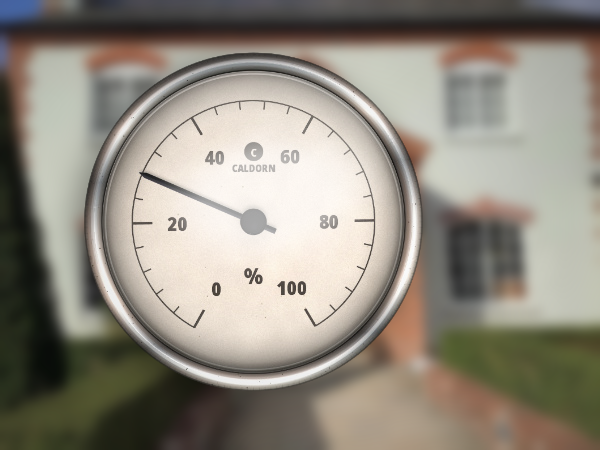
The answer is 28 %
